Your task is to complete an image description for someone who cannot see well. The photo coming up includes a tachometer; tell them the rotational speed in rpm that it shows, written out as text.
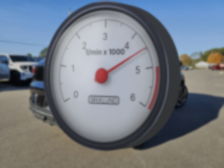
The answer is 4500 rpm
